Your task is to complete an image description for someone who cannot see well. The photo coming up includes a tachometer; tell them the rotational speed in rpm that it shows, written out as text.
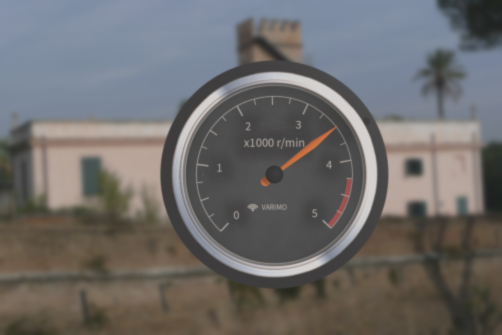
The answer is 3500 rpm
